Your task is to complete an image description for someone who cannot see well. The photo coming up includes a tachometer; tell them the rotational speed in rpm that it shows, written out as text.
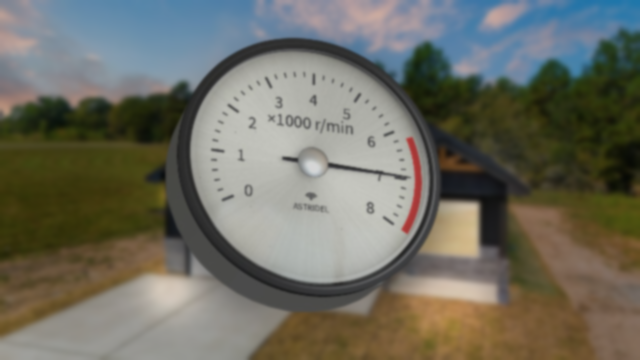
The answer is 7000 rpm
